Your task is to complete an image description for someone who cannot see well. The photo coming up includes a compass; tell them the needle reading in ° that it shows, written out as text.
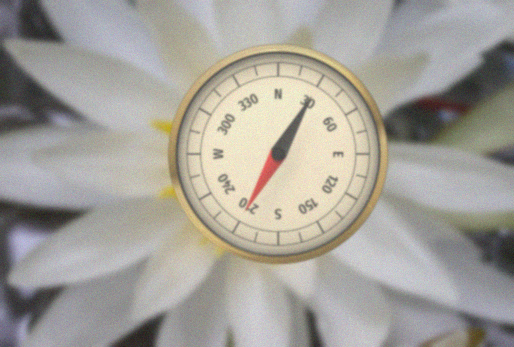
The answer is 210 °
